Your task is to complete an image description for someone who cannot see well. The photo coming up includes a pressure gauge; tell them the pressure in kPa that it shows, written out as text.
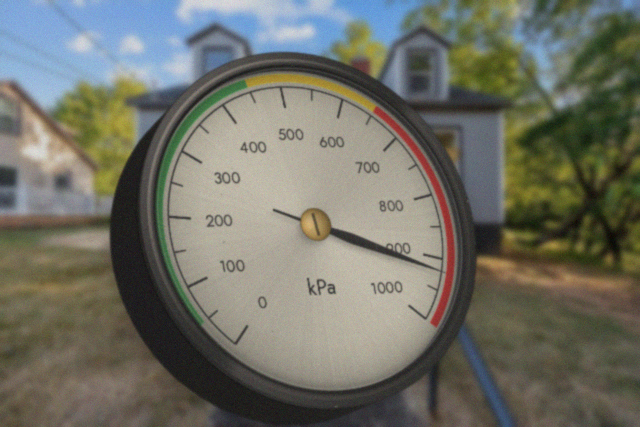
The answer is 925 kPa
